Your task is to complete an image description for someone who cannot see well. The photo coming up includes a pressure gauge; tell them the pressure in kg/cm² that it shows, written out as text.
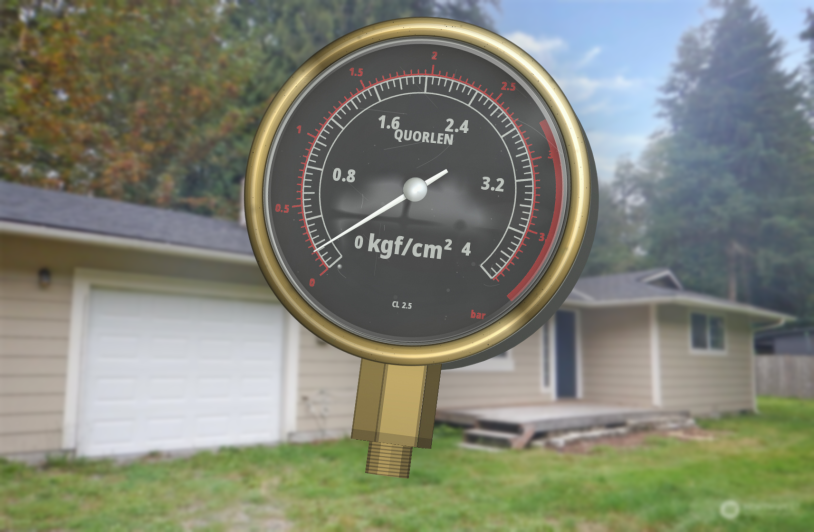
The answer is 0.15 kg/cm²
